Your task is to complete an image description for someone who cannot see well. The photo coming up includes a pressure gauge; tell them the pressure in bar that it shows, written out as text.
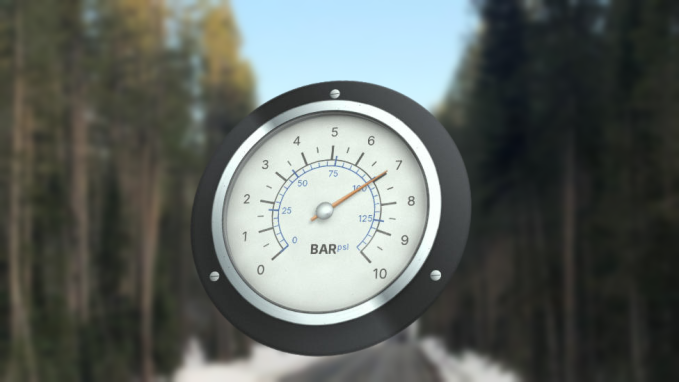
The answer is 7 bar
